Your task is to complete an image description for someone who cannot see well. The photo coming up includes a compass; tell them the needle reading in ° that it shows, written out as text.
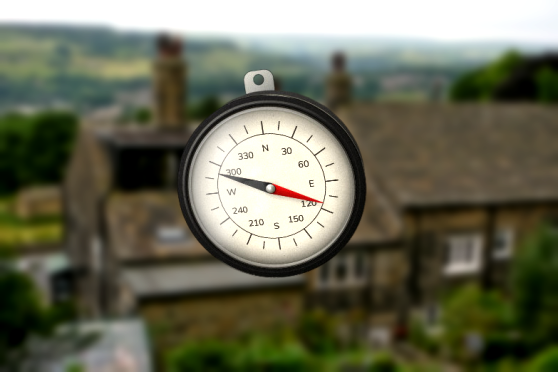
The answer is 112.5 °
